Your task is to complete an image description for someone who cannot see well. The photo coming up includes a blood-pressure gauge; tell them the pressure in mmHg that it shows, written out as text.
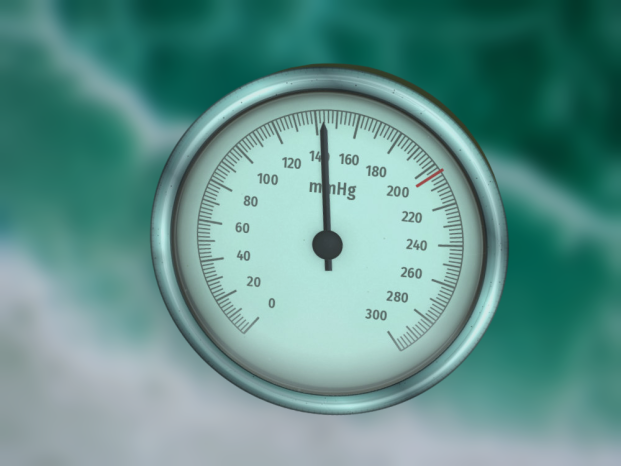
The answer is 144 mmHg
